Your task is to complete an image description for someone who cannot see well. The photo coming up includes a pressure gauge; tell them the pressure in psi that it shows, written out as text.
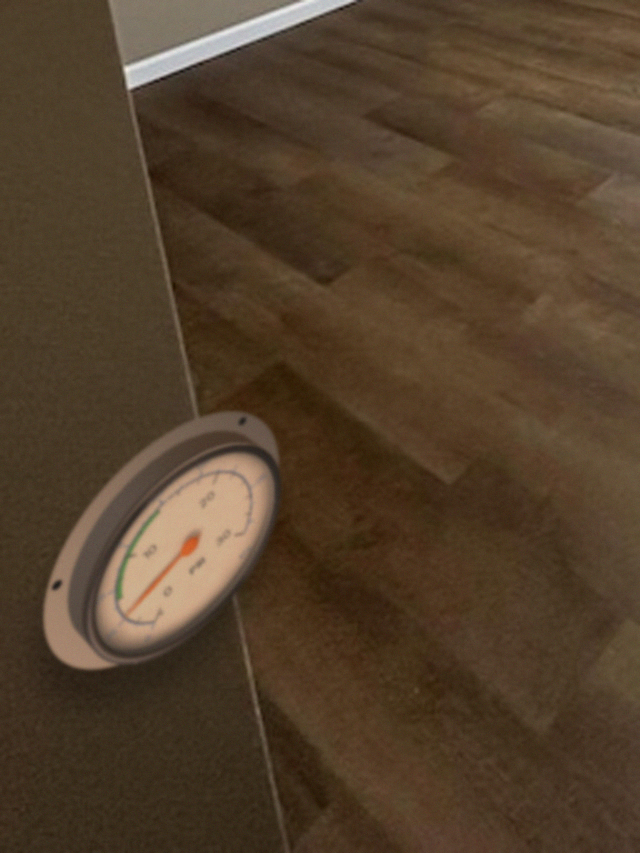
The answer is 4 psi
